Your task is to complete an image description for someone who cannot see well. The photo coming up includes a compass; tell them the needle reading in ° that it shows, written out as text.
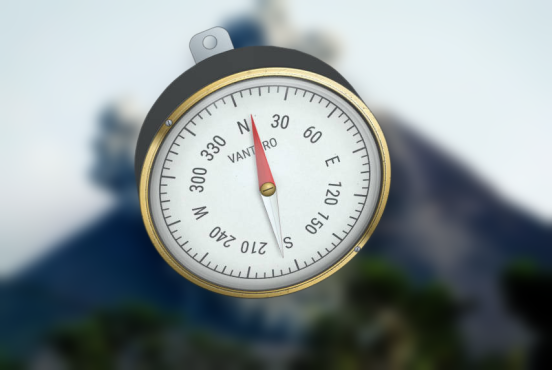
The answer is 7.5 °
